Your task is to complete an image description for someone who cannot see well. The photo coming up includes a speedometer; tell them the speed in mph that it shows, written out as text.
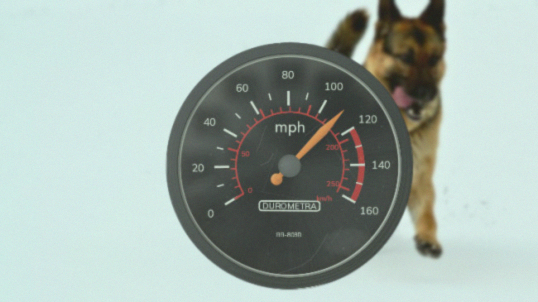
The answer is 110 mph
